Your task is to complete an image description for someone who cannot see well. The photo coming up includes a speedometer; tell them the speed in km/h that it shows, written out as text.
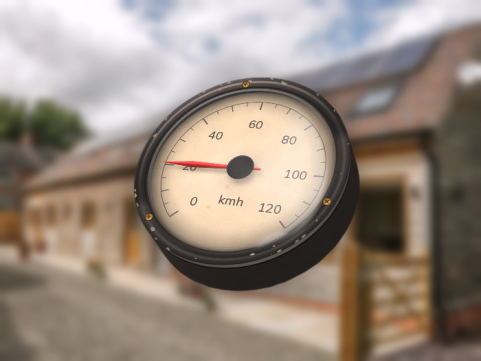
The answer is 20 km/h
